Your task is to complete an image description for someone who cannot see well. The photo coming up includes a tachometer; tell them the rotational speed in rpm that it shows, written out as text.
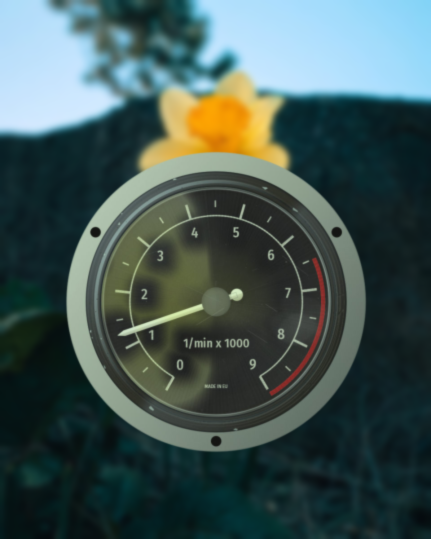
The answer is 1250 rpm
